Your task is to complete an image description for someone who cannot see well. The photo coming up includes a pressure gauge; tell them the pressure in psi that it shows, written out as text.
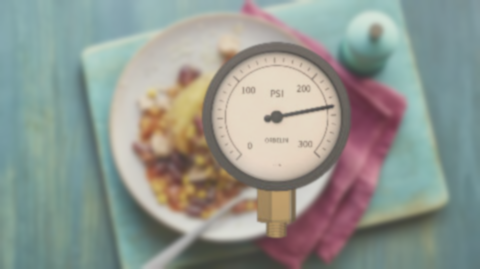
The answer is 240 psi
